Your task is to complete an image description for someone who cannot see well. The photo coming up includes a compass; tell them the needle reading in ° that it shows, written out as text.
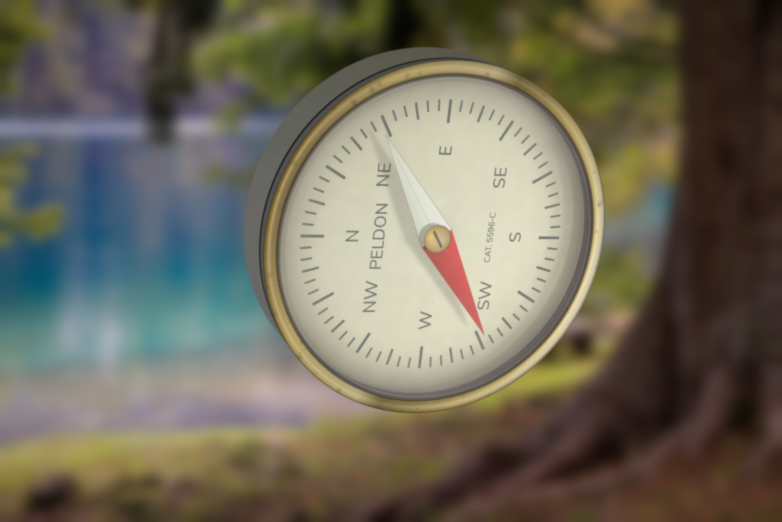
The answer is 237.5 °
